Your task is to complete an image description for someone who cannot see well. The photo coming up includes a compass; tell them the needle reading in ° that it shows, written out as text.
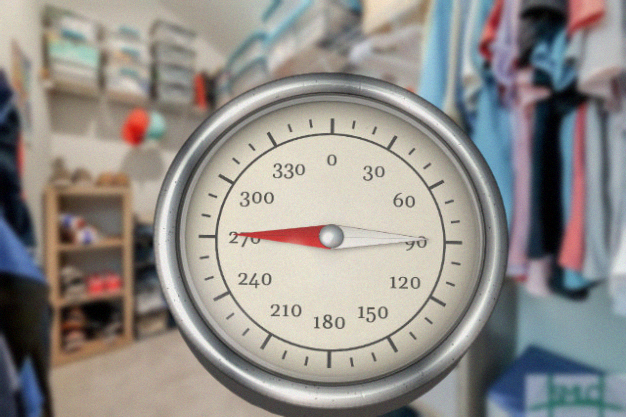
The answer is 270 °
